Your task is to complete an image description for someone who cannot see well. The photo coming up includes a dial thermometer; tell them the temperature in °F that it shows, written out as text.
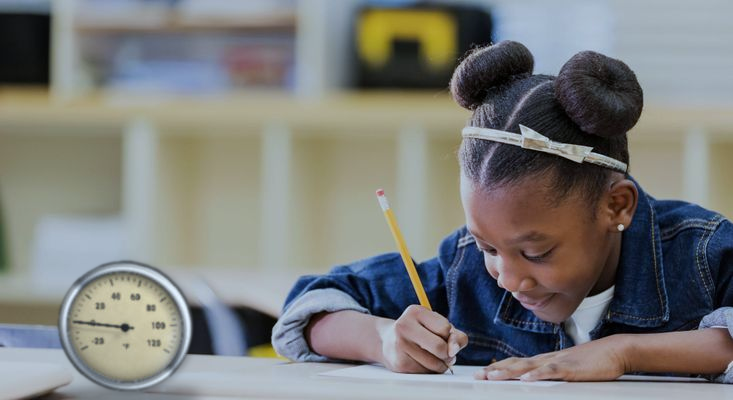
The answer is 0 °F
